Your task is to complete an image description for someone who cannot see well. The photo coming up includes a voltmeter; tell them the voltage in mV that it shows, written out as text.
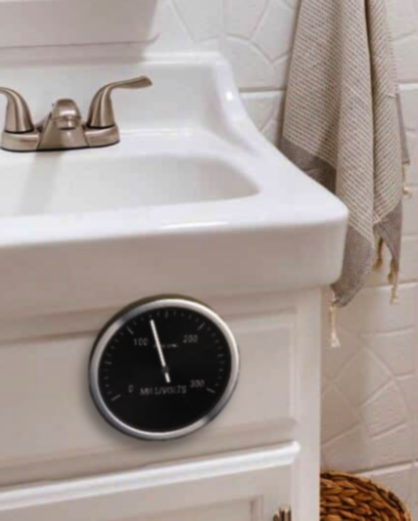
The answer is 130 mV
